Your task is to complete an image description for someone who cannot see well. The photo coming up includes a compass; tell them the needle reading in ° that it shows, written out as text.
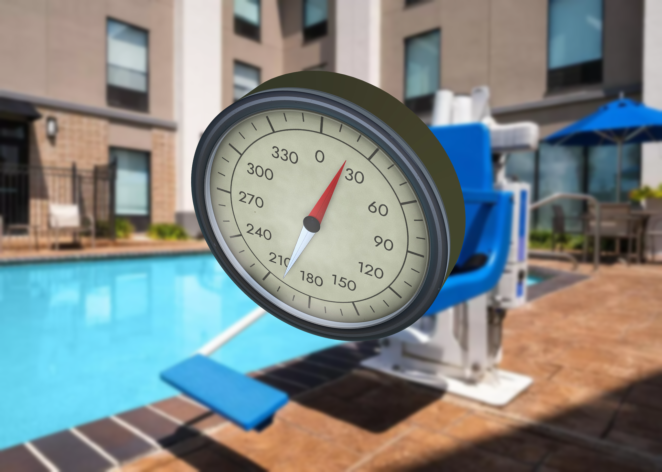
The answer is 20 °
